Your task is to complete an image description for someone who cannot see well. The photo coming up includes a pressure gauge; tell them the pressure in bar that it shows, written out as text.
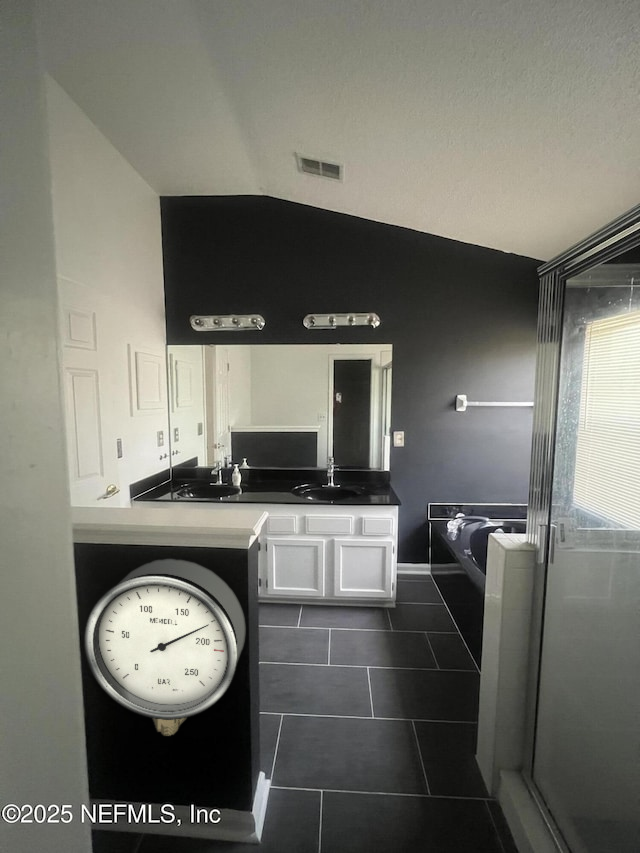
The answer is 180 bar
